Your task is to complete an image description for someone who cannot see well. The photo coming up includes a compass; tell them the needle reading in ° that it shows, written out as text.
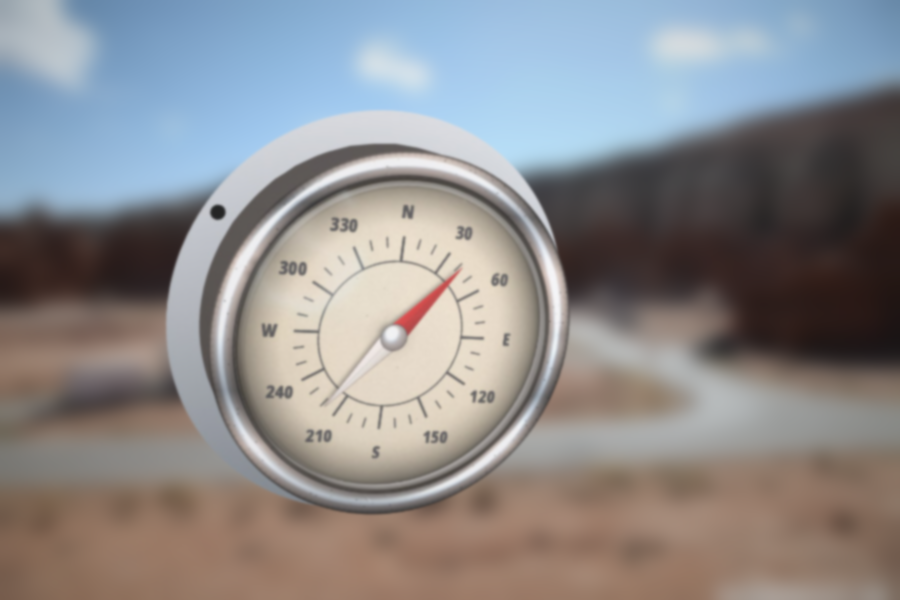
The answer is 40 °
